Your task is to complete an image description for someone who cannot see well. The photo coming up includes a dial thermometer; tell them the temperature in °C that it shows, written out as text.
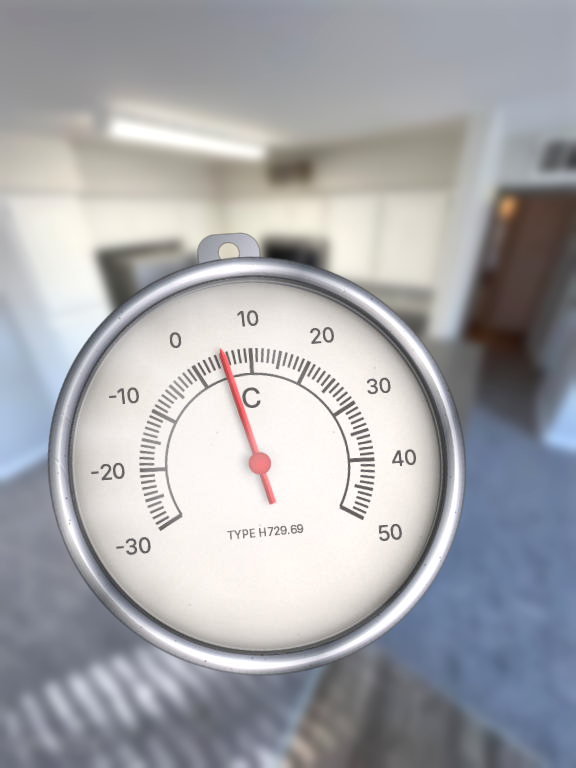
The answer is 5 °C
